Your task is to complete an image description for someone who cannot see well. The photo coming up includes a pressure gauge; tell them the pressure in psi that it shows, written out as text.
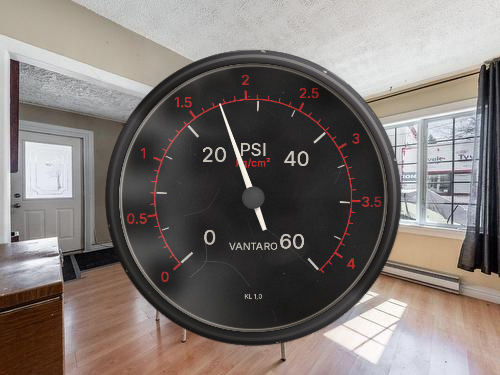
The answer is 25 psi
